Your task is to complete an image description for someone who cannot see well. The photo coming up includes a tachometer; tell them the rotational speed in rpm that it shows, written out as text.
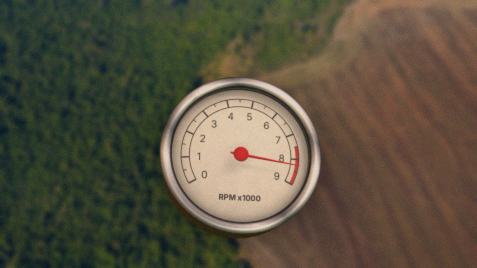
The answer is 8250 rpm
